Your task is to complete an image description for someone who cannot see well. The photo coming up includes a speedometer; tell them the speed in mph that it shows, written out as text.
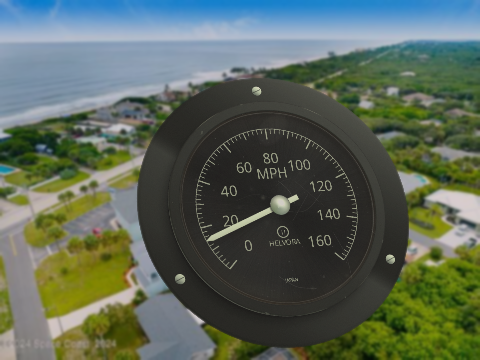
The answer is 14 mph
